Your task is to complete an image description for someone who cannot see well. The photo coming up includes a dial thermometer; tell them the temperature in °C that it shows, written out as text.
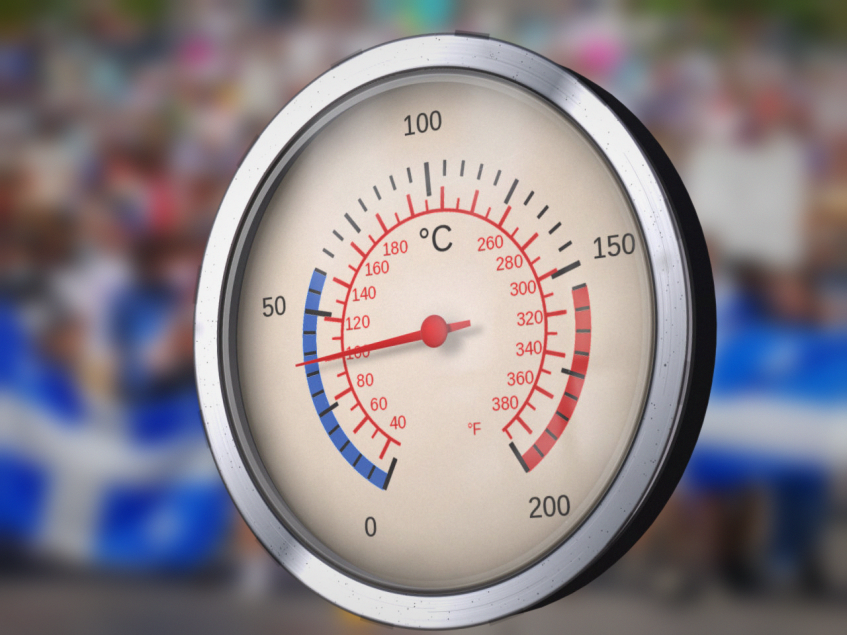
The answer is 37.5 °C
